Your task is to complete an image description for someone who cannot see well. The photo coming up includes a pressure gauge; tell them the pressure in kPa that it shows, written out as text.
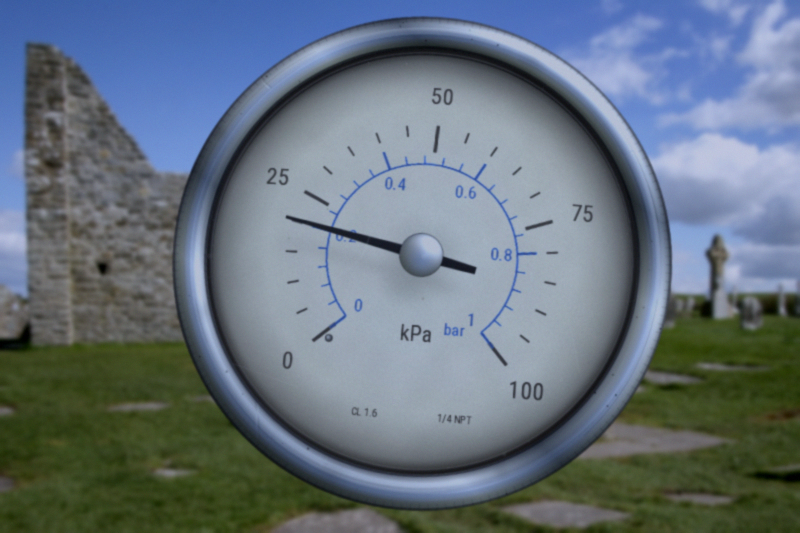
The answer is 20 kPa
